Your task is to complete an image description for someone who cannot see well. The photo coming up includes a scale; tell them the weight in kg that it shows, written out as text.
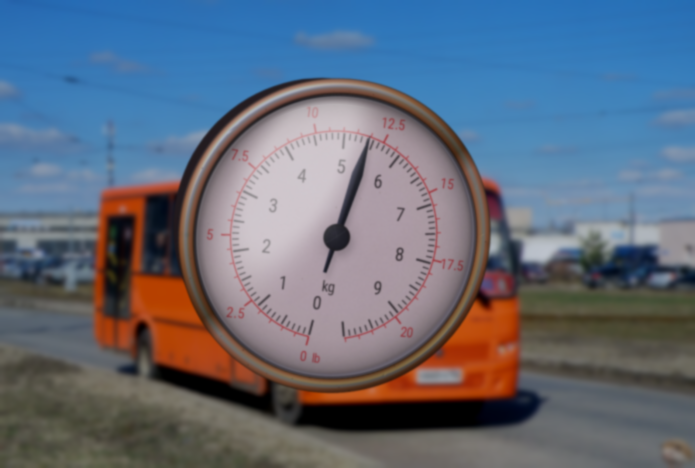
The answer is 5.4 kg
